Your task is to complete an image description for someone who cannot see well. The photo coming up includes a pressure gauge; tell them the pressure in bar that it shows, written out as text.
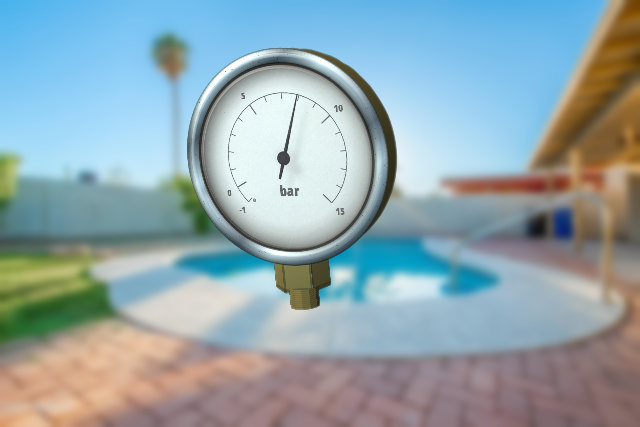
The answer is 8 bar
